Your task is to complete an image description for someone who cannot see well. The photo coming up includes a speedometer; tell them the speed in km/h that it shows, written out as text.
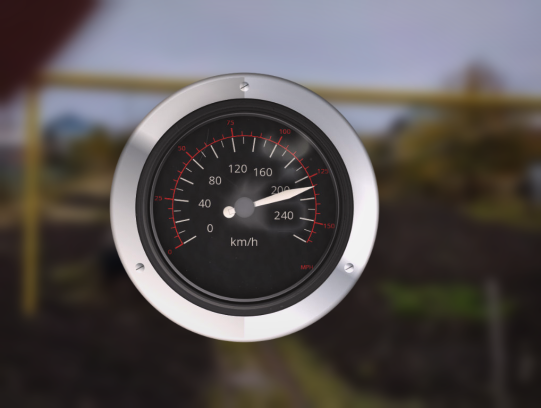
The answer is 210 km/h
